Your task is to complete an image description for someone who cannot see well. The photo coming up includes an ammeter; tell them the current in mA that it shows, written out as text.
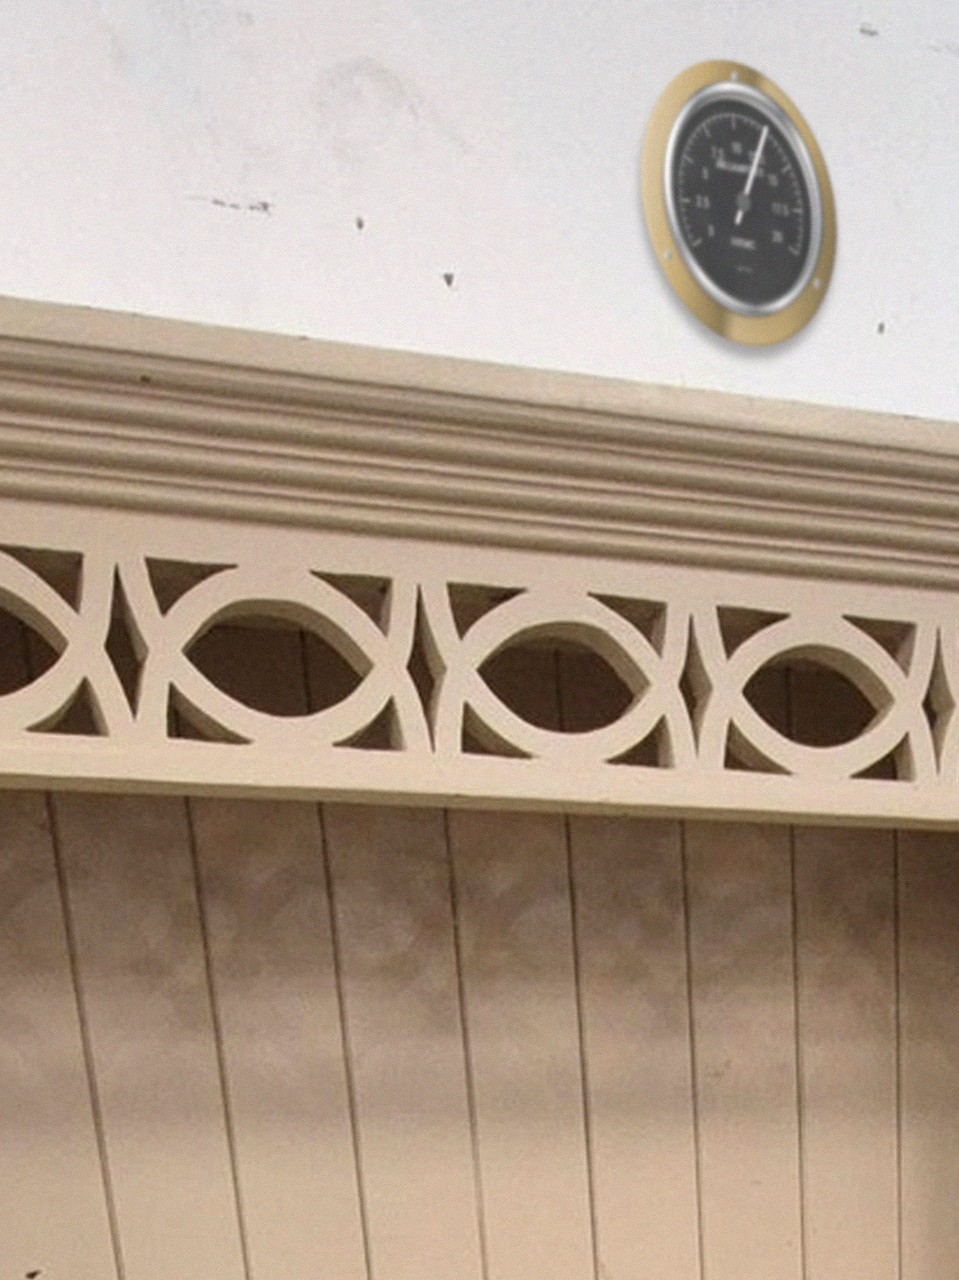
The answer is 12.5 mA
